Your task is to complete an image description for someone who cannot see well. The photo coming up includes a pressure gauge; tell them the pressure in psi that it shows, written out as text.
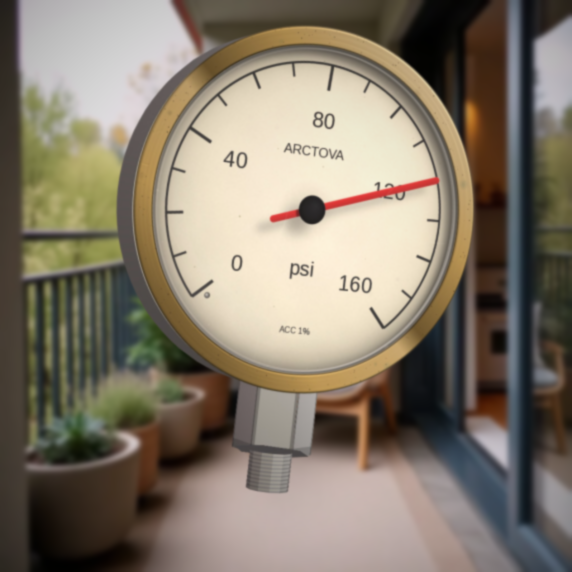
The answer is 120 psi
